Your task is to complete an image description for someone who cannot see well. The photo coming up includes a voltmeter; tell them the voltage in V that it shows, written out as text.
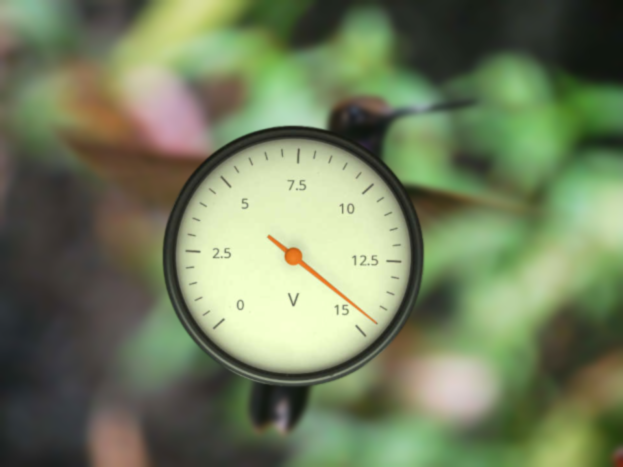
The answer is 14.5 V
